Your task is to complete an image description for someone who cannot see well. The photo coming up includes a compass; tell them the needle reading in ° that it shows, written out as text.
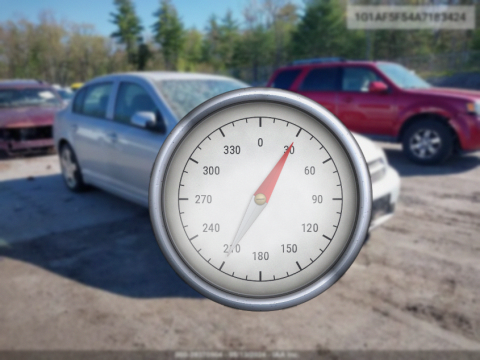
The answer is 30 °
